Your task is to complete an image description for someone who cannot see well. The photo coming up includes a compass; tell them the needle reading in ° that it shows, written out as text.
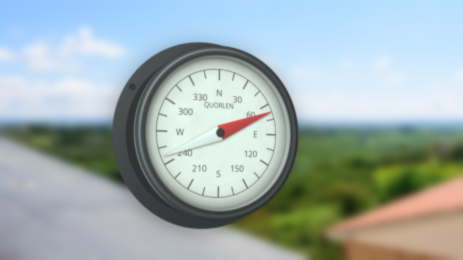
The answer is 67.5 °
